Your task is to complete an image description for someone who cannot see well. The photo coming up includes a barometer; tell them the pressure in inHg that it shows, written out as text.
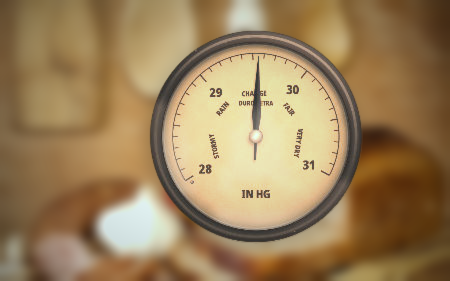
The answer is 29.55 inHg
